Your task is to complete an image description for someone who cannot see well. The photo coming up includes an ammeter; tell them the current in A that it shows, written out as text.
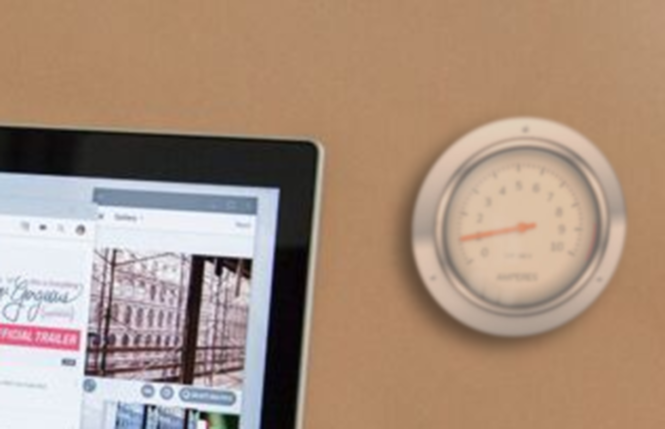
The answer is 1 A
